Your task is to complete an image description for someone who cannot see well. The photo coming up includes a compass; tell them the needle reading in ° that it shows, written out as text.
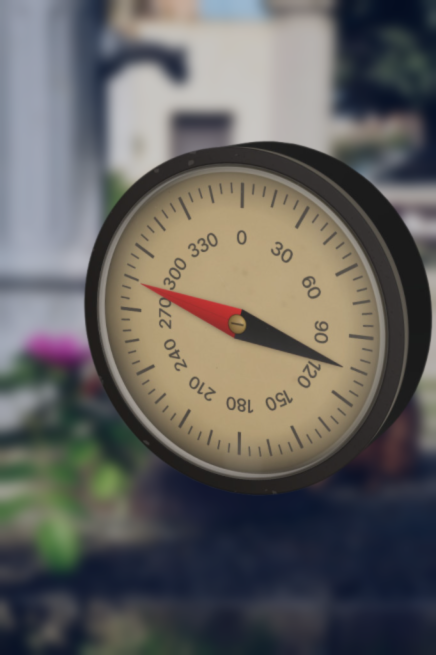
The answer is 285 °
